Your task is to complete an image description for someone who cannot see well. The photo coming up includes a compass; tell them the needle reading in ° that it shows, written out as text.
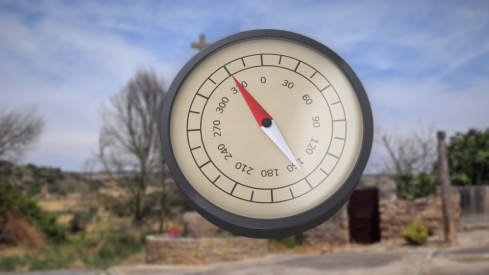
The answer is 330 °
